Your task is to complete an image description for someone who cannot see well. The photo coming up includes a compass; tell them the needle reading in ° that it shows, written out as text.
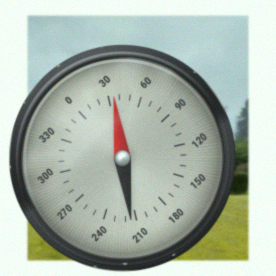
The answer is 35 °
